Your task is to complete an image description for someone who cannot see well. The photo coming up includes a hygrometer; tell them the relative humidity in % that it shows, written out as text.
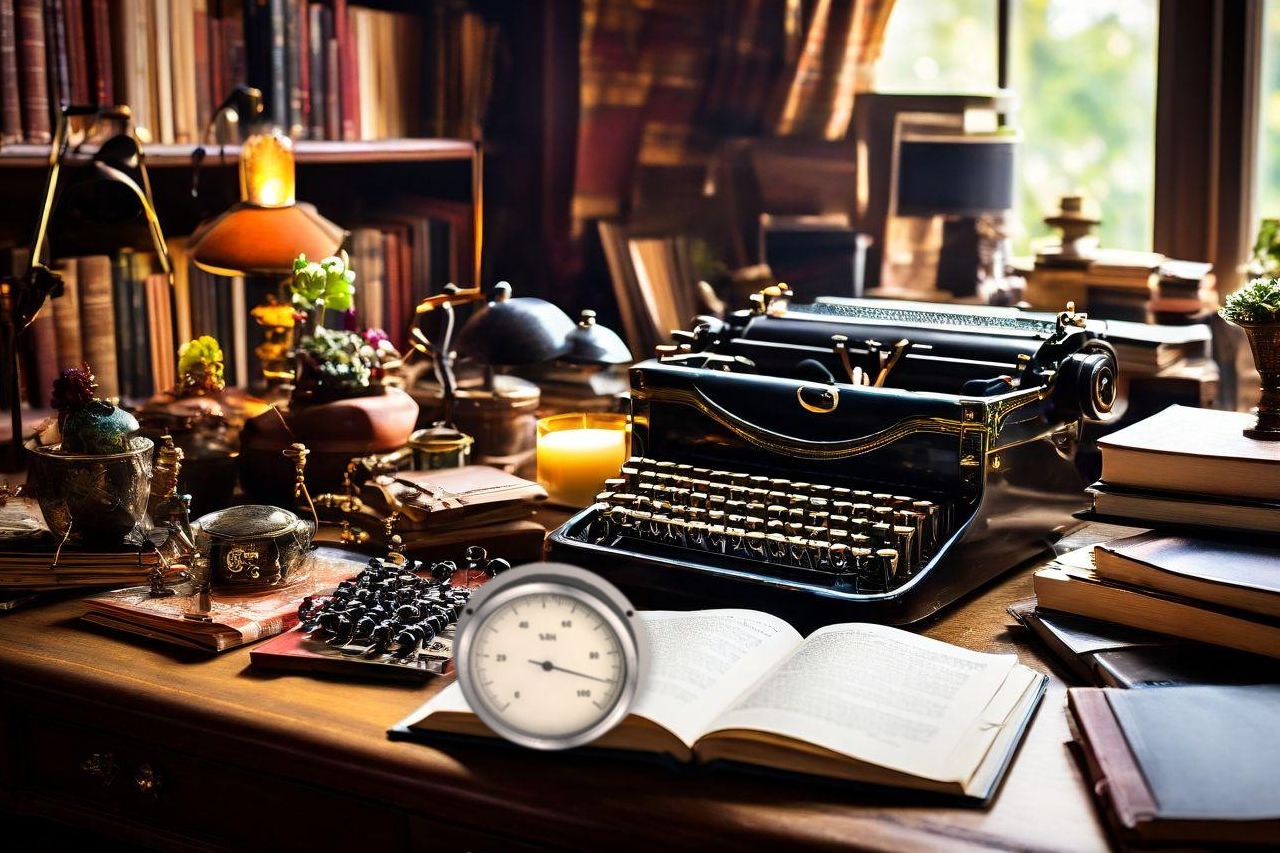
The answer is 90 %
